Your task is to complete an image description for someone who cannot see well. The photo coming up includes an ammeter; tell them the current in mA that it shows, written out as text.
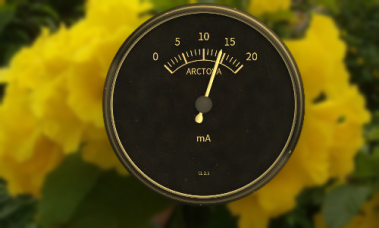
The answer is 14 mA
